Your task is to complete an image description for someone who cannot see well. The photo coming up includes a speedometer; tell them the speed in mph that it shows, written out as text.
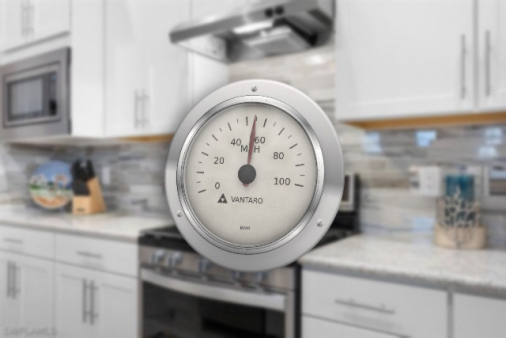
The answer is 55 mph
